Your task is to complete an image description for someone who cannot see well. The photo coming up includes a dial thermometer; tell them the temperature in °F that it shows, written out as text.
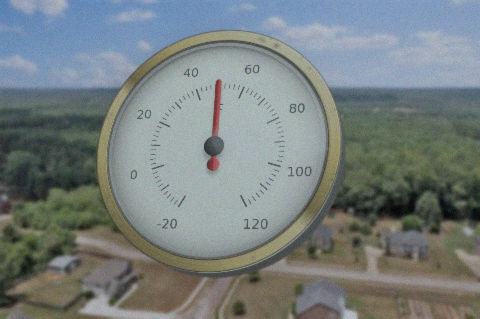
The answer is 50 °F
